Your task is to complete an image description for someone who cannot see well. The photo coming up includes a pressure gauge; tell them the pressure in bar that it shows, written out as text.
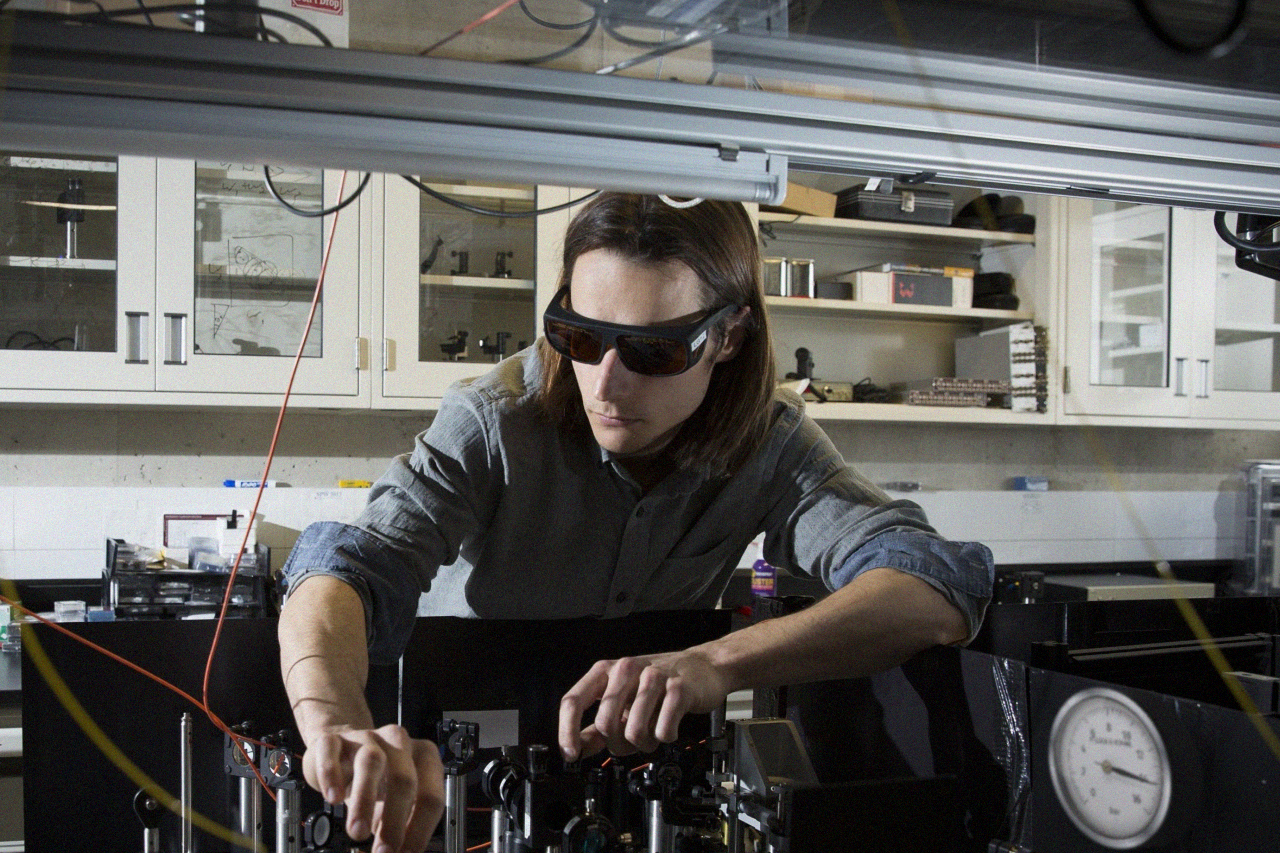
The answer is 14 bar
